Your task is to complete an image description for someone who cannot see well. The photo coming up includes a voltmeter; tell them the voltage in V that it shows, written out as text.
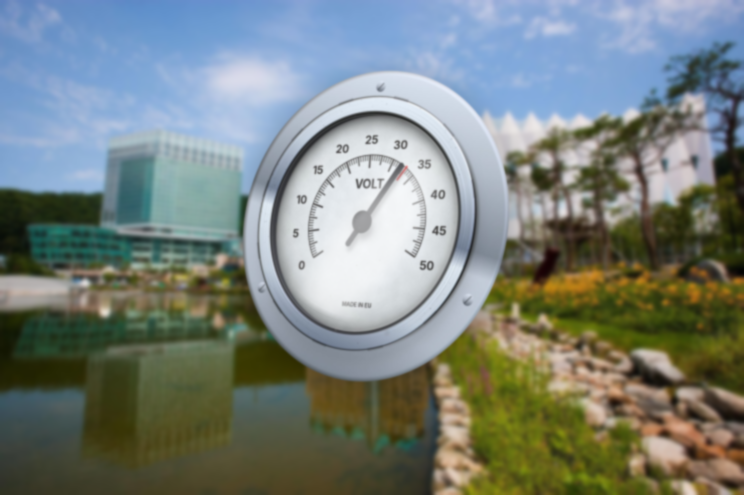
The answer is 32.5 V
